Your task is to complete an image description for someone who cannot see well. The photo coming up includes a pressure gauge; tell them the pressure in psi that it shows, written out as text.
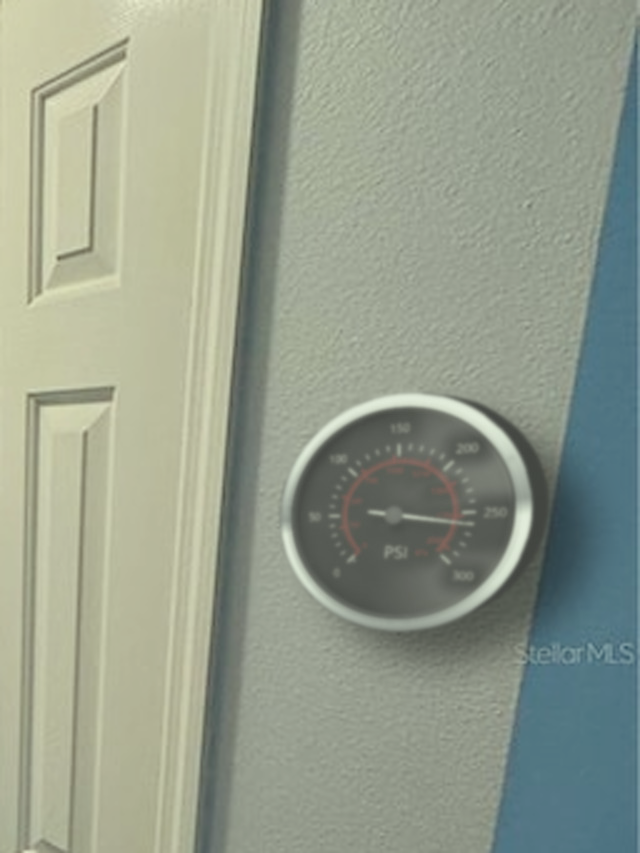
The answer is 260 psi
